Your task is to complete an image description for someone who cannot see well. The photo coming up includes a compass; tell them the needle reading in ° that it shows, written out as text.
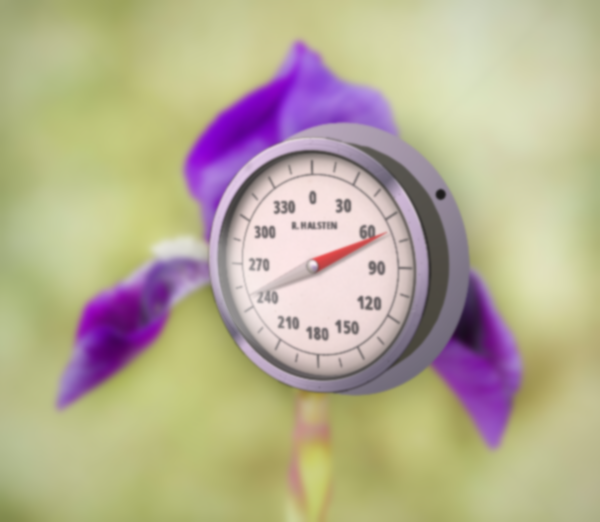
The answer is 67.5 °
